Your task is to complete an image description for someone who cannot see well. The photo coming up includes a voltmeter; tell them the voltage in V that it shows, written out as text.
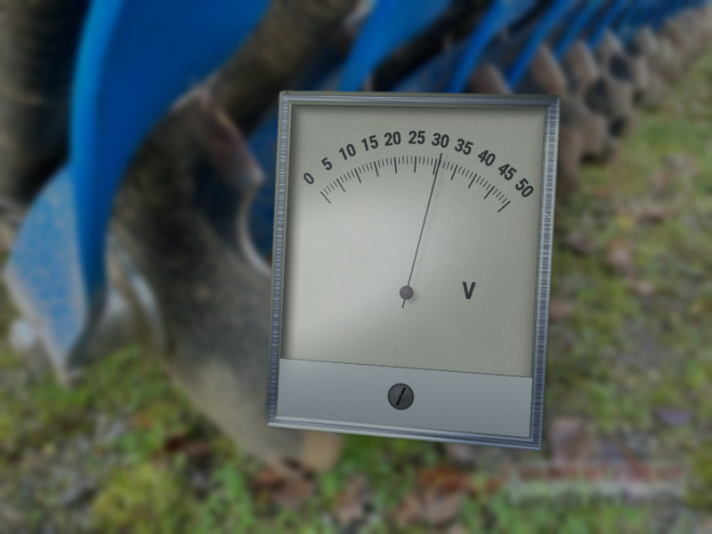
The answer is 31 V
